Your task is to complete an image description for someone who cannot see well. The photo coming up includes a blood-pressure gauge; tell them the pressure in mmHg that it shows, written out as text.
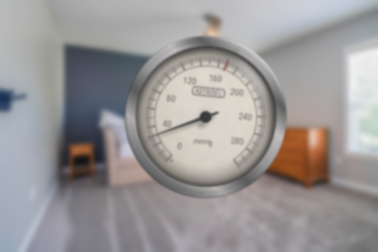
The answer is 30 mmHg
